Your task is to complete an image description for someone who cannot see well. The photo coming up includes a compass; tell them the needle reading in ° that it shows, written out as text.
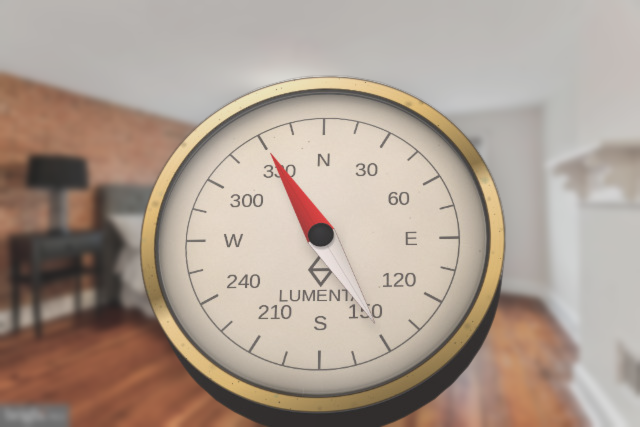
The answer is 330 °
